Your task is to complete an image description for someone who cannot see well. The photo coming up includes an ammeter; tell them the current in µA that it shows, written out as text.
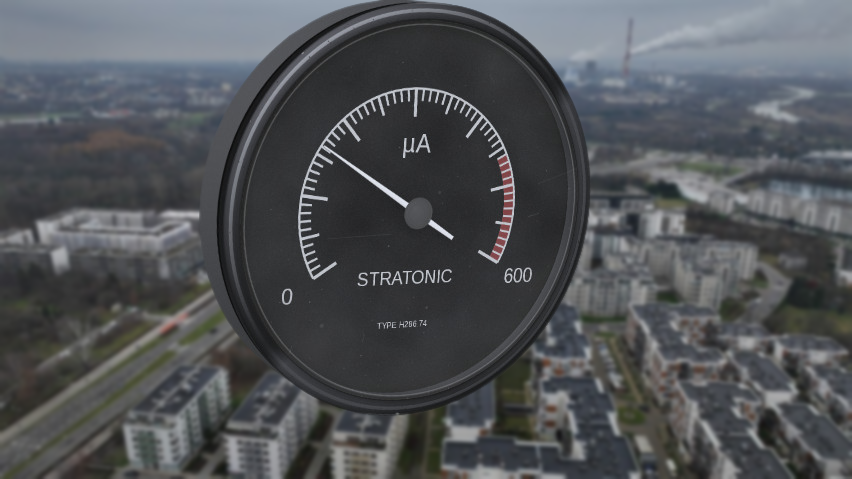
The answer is 160 µA
